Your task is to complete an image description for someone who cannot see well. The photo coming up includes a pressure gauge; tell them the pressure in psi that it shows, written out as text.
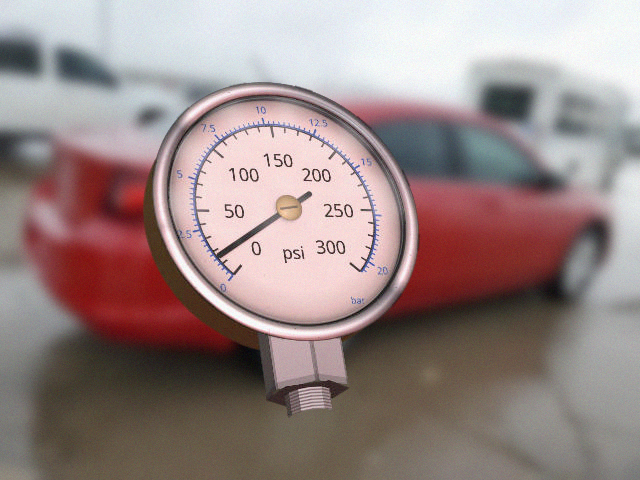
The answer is 15 psi
